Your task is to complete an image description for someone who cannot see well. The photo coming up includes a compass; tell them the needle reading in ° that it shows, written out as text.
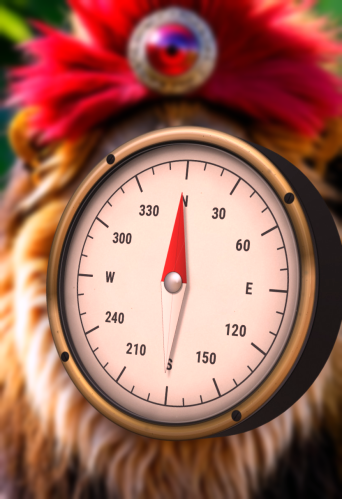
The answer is 0 °
